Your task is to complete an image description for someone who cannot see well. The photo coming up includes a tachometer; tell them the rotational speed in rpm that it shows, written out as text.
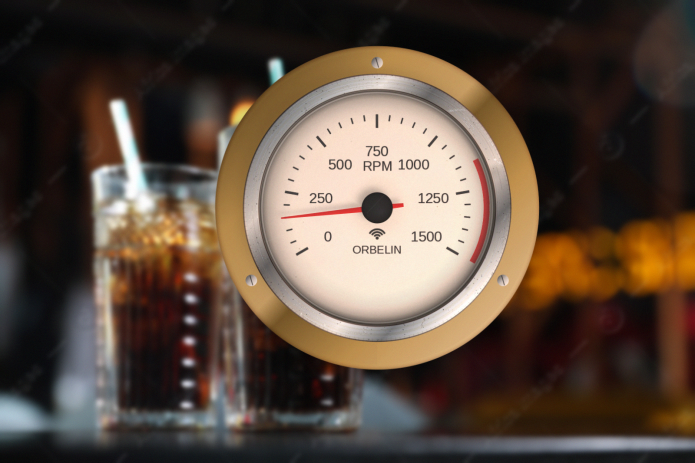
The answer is 150 rpm
